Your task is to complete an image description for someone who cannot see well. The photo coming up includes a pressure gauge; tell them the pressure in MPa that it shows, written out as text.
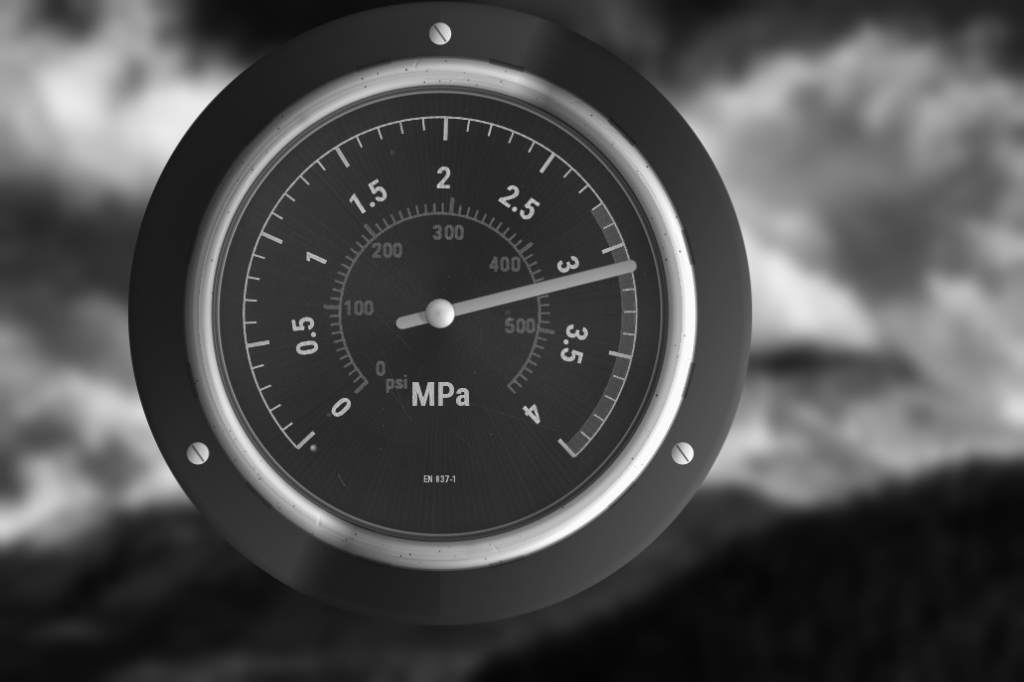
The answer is 3.1 MPa
